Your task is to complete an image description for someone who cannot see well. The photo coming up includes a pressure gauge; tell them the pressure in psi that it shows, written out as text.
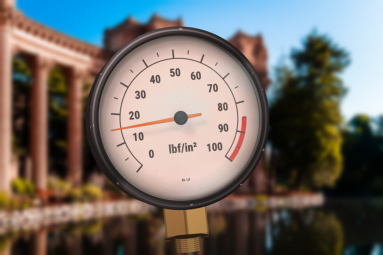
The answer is 15 psi
